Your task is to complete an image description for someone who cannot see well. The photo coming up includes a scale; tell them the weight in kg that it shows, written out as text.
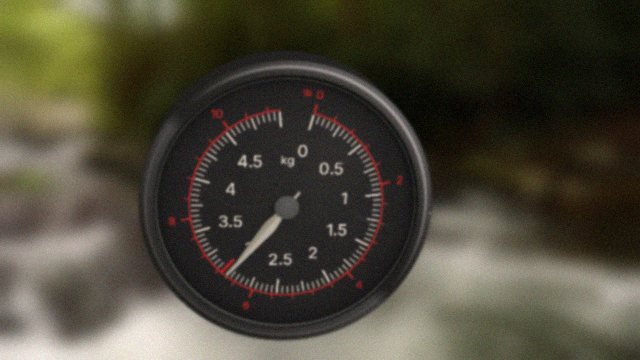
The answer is 3 kg
